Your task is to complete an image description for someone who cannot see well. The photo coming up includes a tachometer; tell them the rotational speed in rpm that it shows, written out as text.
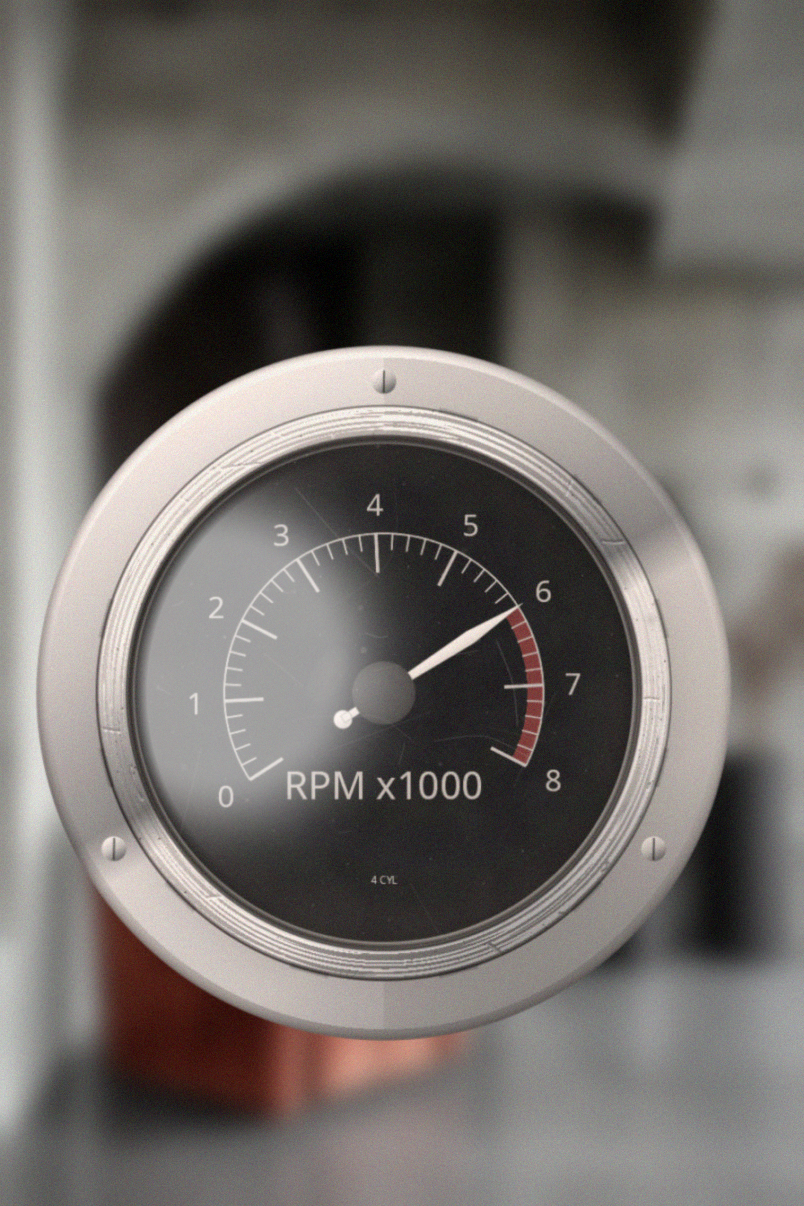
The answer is 6000 rpm
